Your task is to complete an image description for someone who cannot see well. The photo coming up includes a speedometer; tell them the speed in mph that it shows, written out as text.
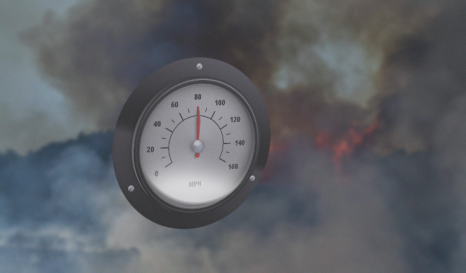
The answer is 80 mph
